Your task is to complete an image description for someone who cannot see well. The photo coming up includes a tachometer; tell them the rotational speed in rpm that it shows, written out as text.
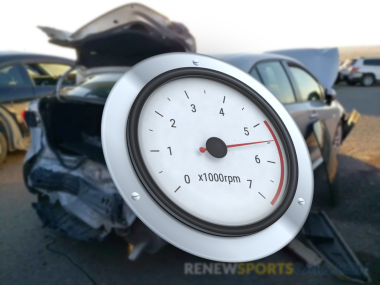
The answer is 5500 rpm
